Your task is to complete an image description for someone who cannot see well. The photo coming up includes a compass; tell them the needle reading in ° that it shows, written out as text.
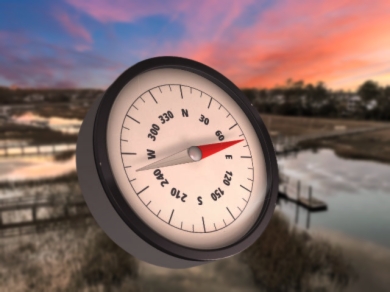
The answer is 75 °
